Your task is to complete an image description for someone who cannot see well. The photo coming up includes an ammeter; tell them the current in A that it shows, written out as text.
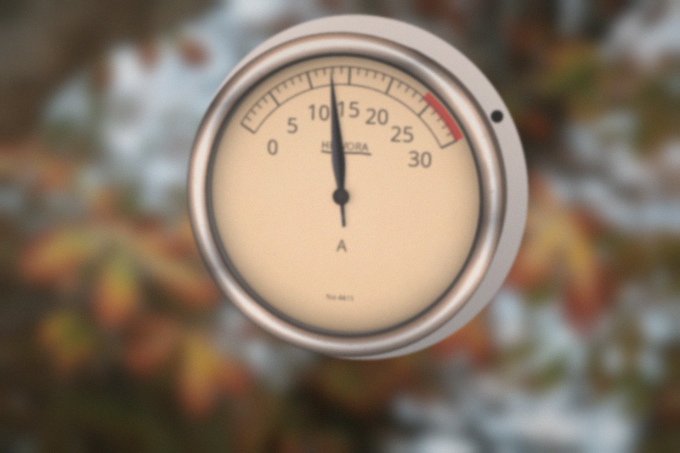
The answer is 13 A
